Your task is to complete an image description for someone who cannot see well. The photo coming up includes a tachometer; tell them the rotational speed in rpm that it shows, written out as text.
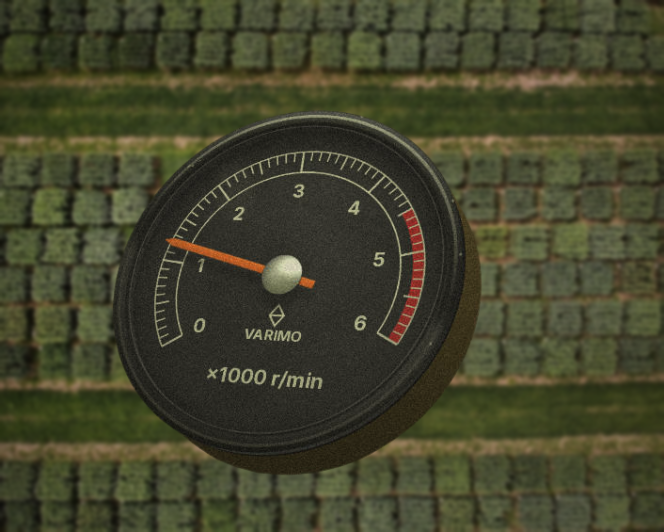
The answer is 1200 rpm
